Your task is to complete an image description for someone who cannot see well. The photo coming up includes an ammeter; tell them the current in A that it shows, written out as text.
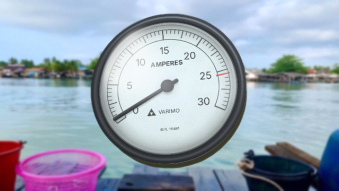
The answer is 0.5 A
